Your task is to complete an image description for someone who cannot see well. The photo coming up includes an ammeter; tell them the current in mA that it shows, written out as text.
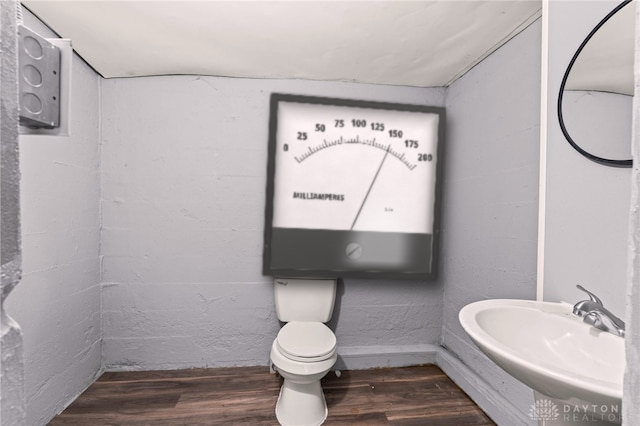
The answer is 150 mA
